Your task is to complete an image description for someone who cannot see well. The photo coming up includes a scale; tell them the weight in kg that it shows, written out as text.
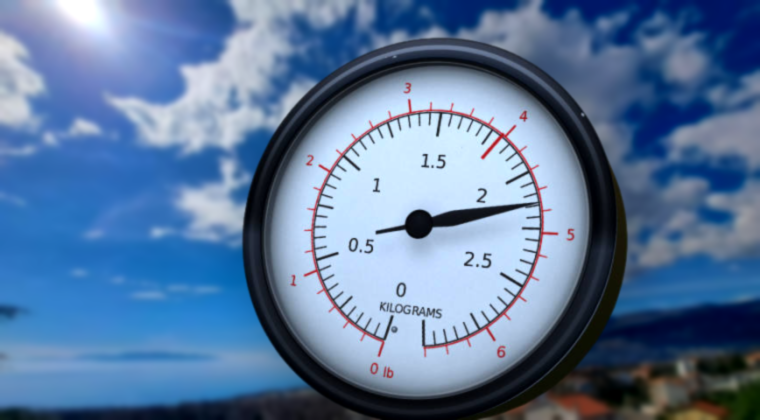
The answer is 2.15 kg
